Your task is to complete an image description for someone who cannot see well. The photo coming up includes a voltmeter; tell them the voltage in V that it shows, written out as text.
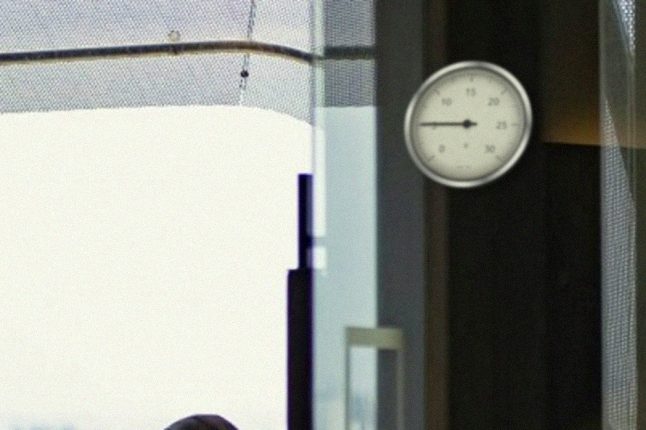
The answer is 5 V
